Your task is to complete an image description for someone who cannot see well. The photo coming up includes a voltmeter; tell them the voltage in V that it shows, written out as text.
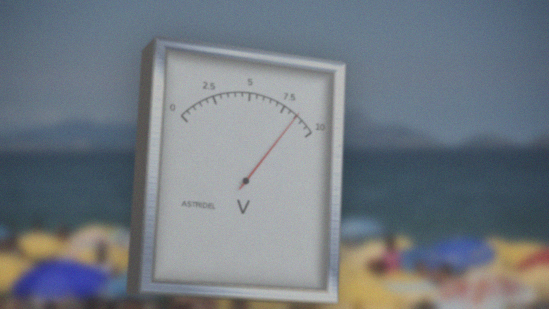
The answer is 8.5 V
